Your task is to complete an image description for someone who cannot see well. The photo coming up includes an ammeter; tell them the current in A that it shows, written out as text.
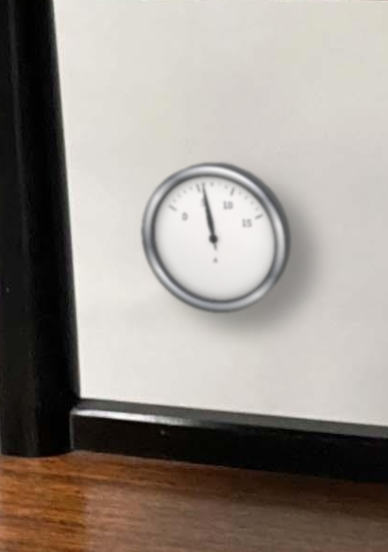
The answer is 6 A
